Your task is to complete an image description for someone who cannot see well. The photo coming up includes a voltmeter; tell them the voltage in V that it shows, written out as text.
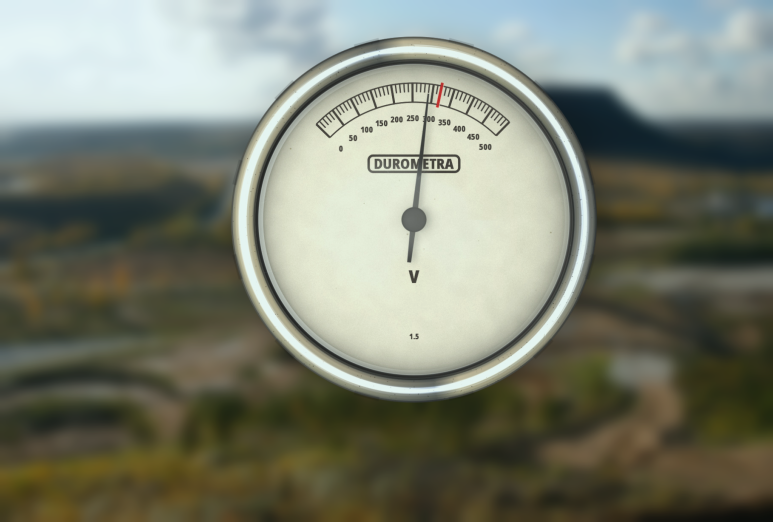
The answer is 290 V
